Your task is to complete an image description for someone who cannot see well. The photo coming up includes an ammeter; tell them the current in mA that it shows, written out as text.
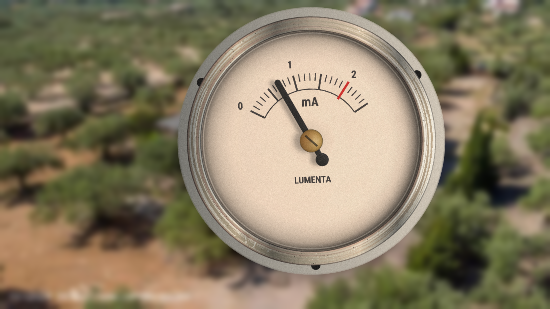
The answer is 0.7 mA
